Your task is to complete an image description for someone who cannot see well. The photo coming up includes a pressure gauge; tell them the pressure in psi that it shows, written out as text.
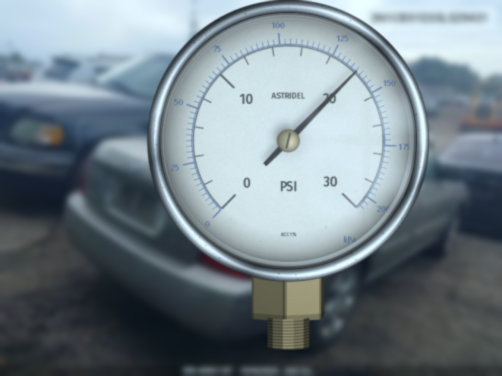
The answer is 20 psi
